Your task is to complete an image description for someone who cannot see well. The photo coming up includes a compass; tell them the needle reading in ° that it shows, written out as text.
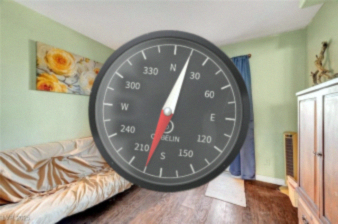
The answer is 195 °
